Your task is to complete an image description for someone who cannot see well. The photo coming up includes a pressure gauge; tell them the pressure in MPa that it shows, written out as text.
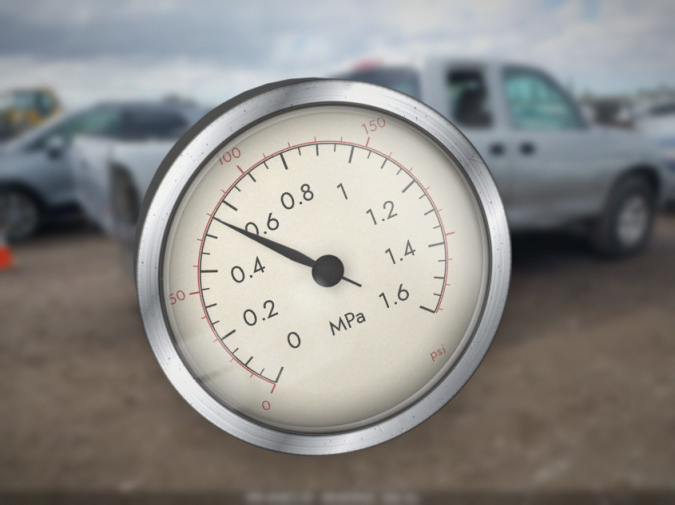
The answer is 0.55 MPa
